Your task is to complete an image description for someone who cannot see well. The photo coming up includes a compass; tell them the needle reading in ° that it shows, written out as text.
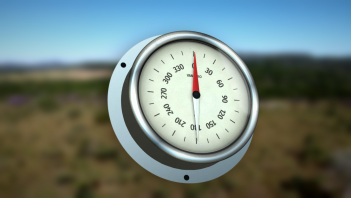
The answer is 0 °
